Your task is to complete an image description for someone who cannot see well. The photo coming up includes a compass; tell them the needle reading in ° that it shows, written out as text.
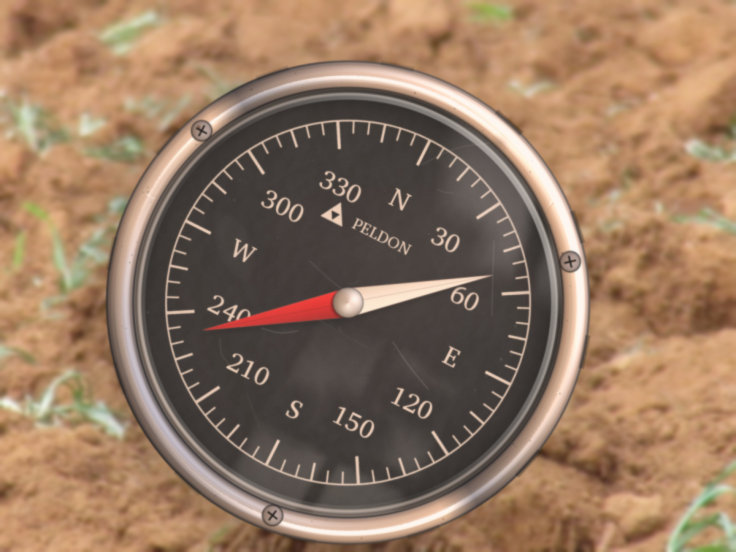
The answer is 232.5 °
